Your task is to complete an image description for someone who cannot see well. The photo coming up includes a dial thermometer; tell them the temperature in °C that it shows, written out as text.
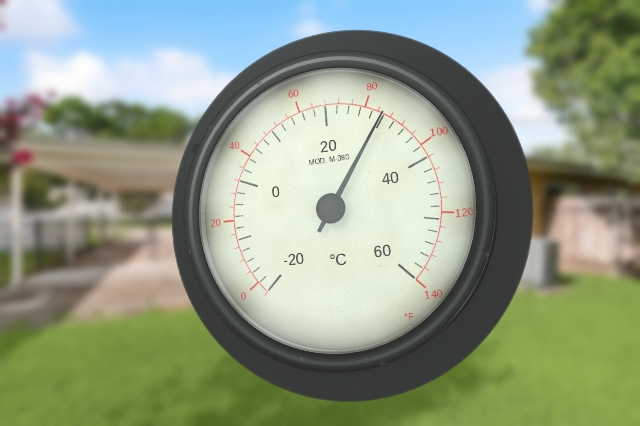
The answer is 30 °C
